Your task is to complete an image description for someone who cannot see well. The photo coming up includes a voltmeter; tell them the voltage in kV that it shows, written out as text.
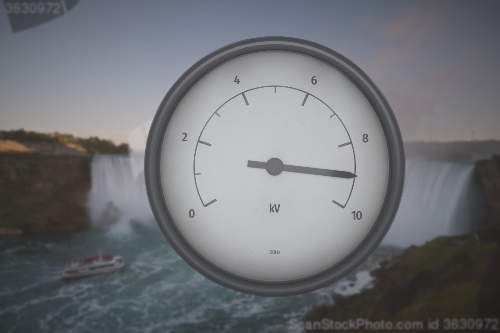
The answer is 9 kV
